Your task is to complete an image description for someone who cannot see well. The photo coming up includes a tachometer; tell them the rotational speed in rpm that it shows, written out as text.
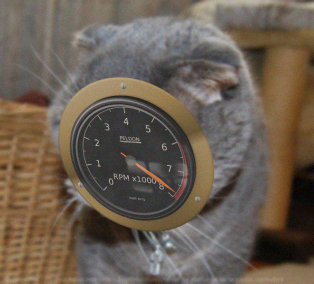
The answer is 7750 rpm
